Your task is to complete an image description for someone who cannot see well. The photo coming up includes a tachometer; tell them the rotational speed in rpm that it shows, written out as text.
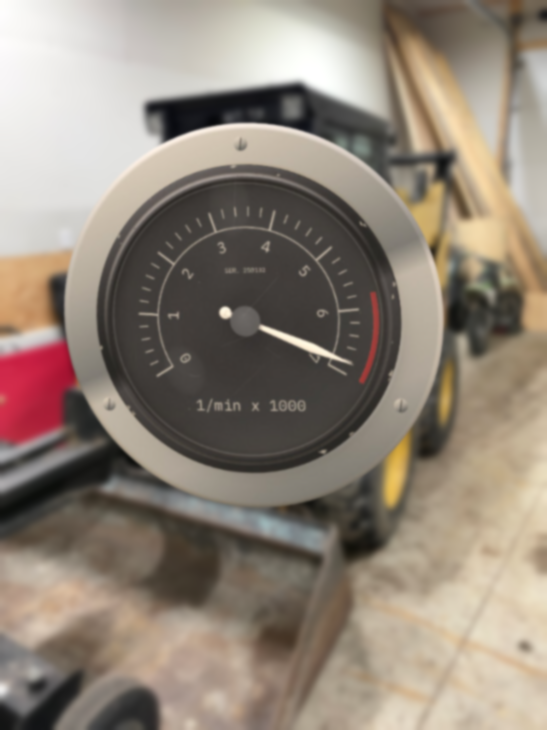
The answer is 6800 rpm
